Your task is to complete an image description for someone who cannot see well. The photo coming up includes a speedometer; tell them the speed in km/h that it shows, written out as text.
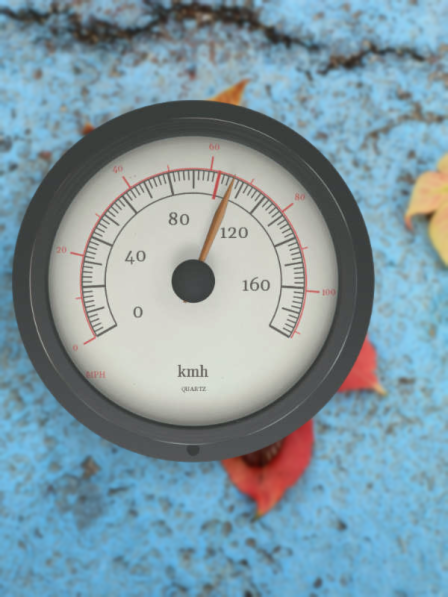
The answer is 106 km/h
